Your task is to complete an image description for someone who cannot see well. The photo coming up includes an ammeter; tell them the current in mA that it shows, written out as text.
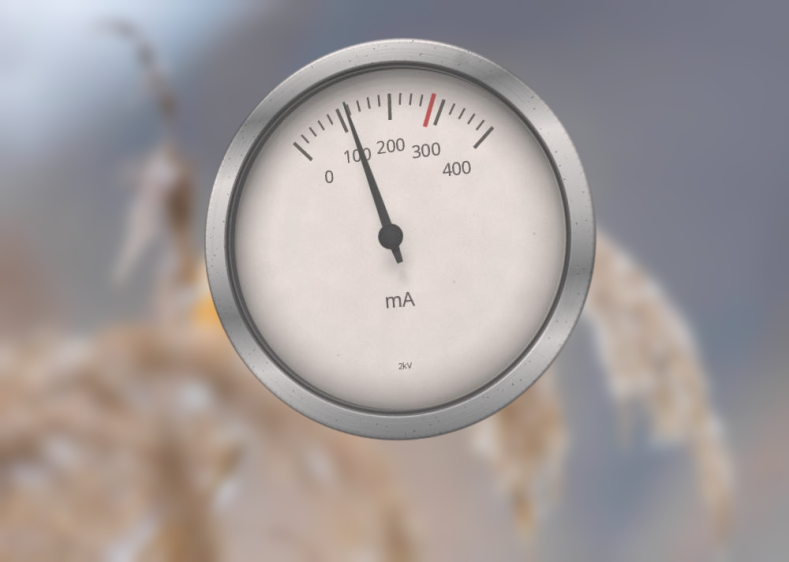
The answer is 120 mA
